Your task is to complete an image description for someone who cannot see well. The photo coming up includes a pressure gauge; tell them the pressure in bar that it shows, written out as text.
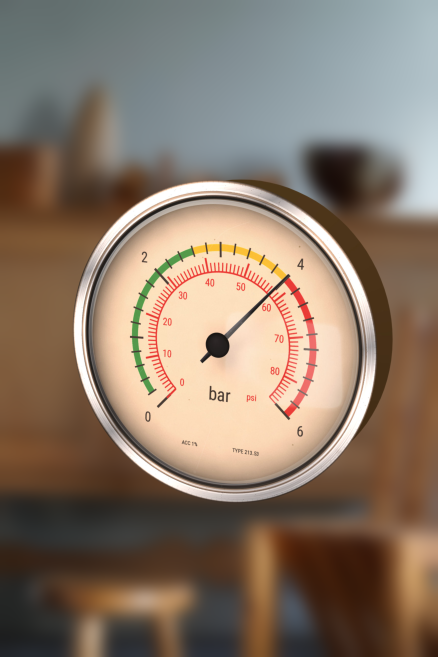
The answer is 4 bar
